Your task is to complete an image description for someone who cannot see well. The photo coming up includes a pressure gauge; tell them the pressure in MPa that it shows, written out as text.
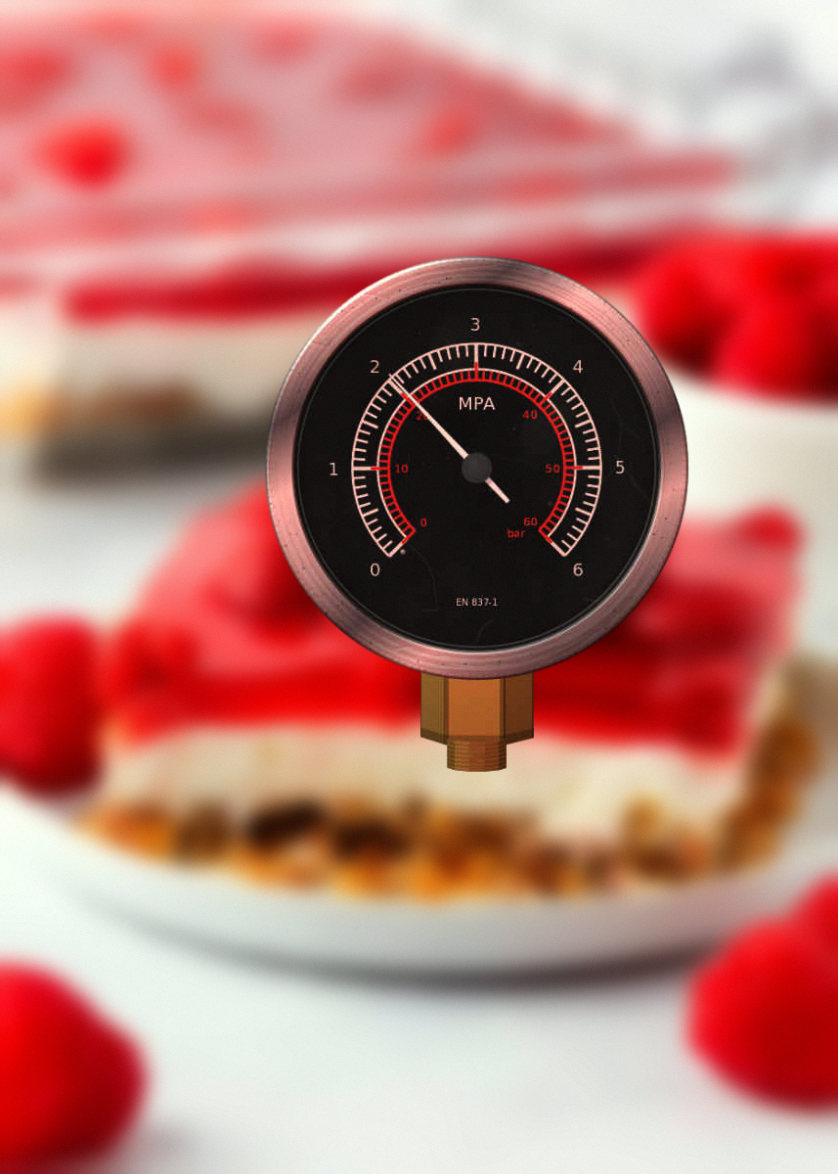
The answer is 2.05 MPa
